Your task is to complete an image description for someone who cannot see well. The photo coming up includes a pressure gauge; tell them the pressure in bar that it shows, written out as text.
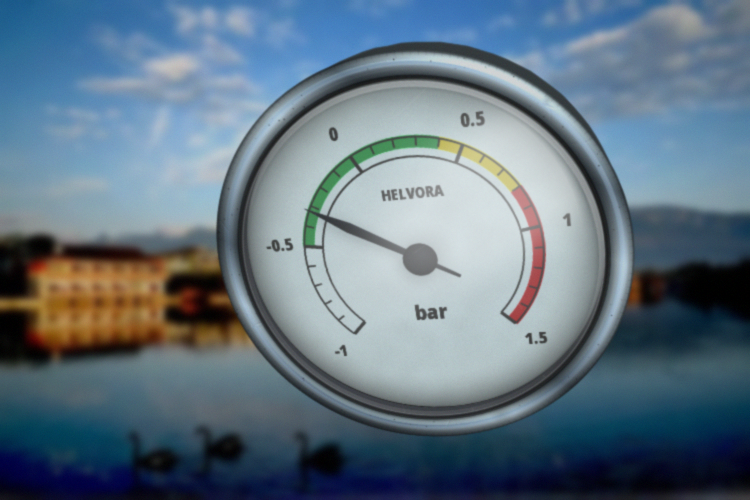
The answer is -0.3 bar
